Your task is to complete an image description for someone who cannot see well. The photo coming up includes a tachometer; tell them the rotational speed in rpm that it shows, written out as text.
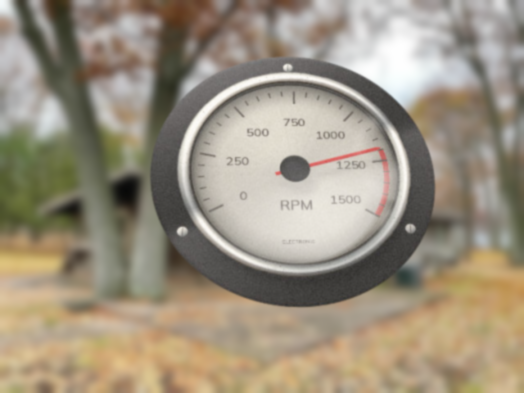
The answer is 1200 rpm
